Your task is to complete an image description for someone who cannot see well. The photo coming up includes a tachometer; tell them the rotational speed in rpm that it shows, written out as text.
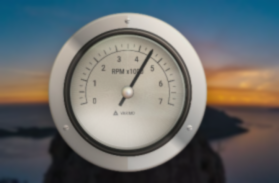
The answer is 4500 rpm
